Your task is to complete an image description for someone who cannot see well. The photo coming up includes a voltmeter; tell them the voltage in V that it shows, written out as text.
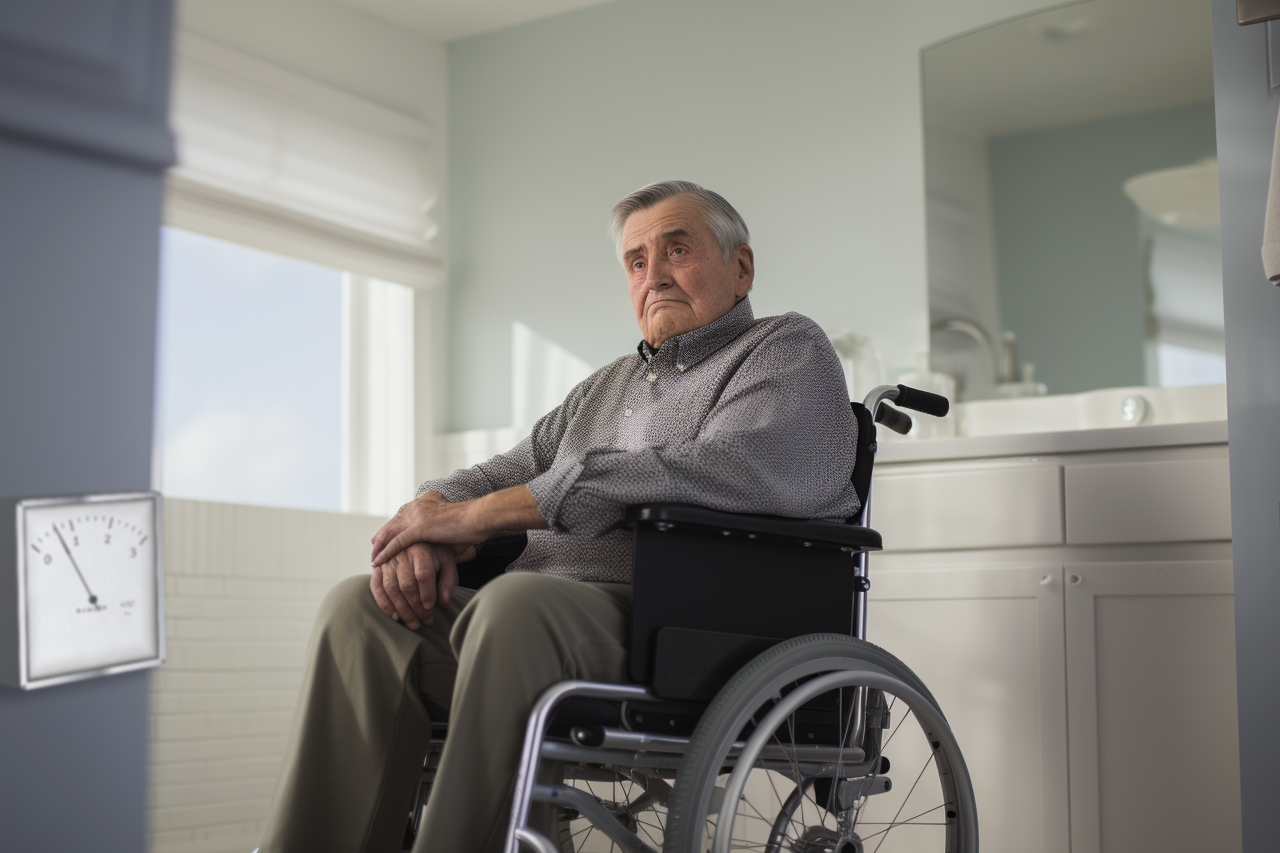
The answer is 0.6 V
